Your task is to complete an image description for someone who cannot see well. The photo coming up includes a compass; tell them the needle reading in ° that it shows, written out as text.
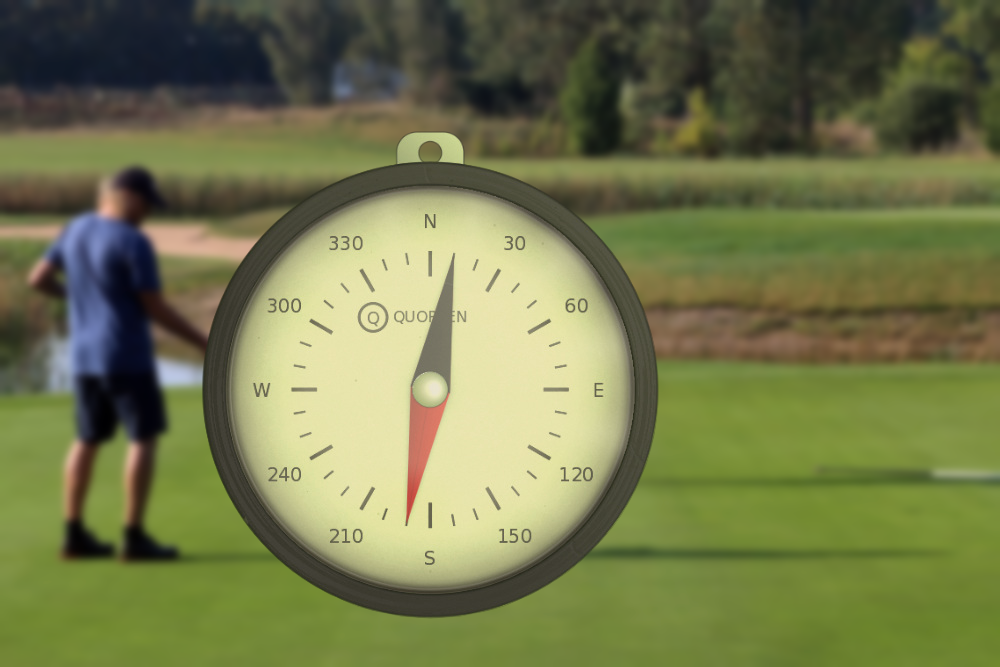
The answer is 190 °
